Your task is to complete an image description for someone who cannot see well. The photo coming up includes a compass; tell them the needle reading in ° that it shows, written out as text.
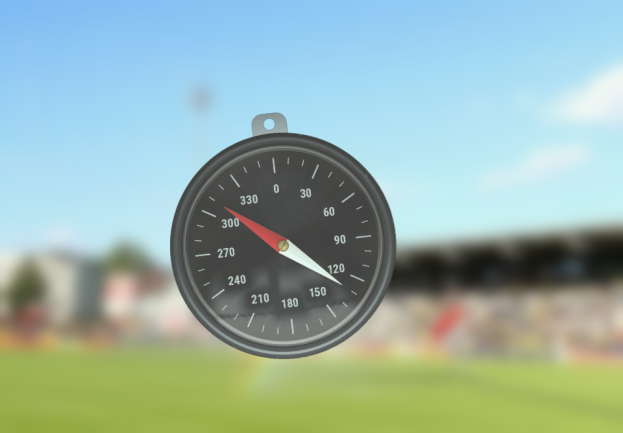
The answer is 310 °
